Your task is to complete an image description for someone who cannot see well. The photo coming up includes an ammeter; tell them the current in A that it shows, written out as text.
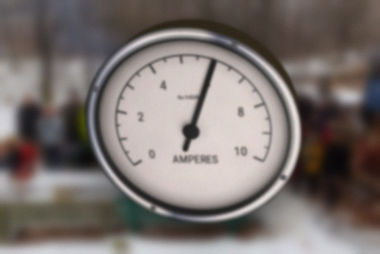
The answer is 6 A
